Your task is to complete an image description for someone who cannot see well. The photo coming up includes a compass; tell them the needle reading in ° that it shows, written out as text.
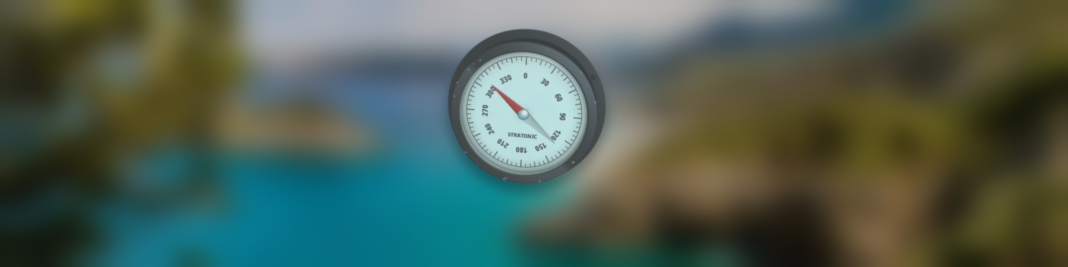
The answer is 310 °
